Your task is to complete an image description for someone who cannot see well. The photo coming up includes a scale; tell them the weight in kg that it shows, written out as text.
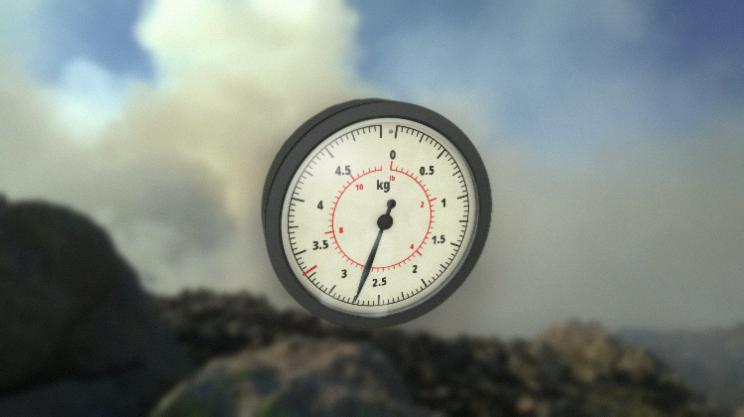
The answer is 2.75 kg
